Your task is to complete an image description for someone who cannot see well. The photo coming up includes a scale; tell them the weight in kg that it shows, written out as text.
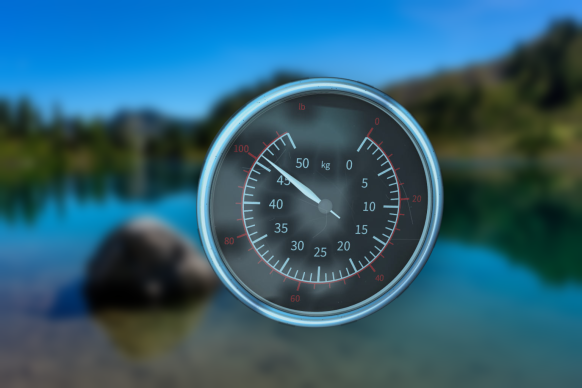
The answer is 46 kg
